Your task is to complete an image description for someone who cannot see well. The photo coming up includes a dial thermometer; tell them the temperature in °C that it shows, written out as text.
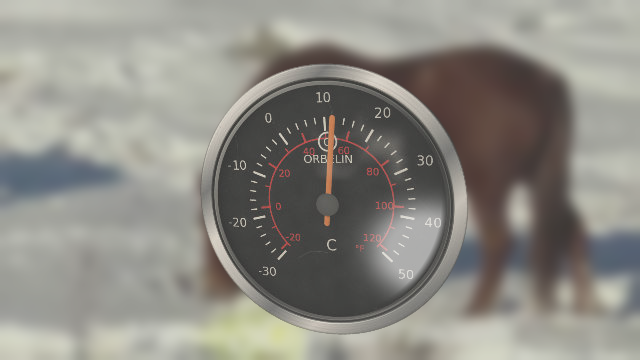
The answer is 12 °C
